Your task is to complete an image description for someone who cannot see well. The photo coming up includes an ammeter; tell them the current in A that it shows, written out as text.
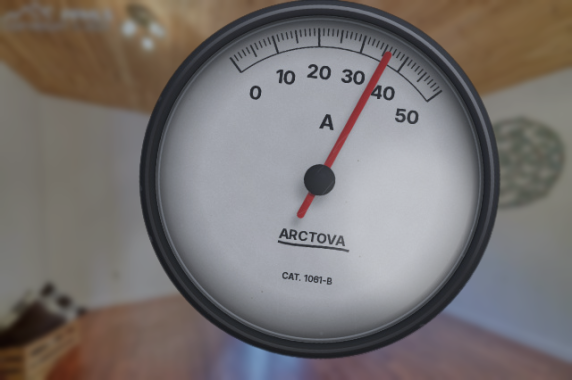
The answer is 36 A
